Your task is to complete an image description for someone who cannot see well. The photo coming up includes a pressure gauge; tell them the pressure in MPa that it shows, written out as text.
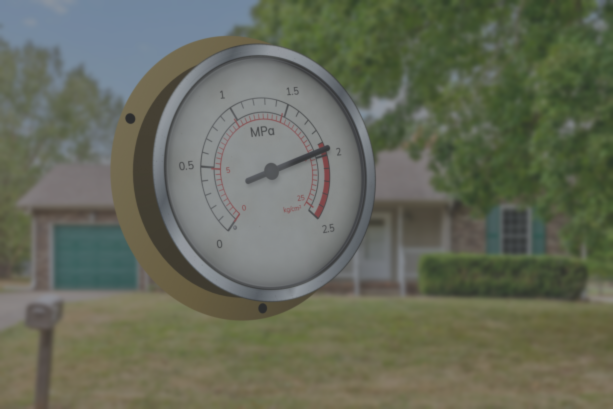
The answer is 1.95 MPa
